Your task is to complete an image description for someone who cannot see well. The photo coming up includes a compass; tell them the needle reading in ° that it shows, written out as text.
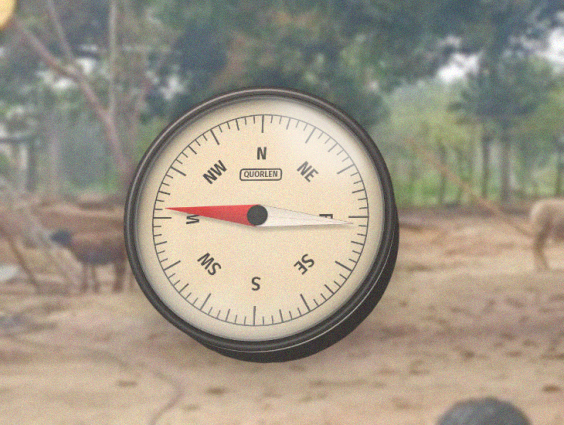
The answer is 275 °
